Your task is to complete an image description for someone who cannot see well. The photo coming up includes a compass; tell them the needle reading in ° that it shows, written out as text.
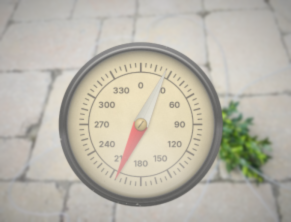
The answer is 205 °
